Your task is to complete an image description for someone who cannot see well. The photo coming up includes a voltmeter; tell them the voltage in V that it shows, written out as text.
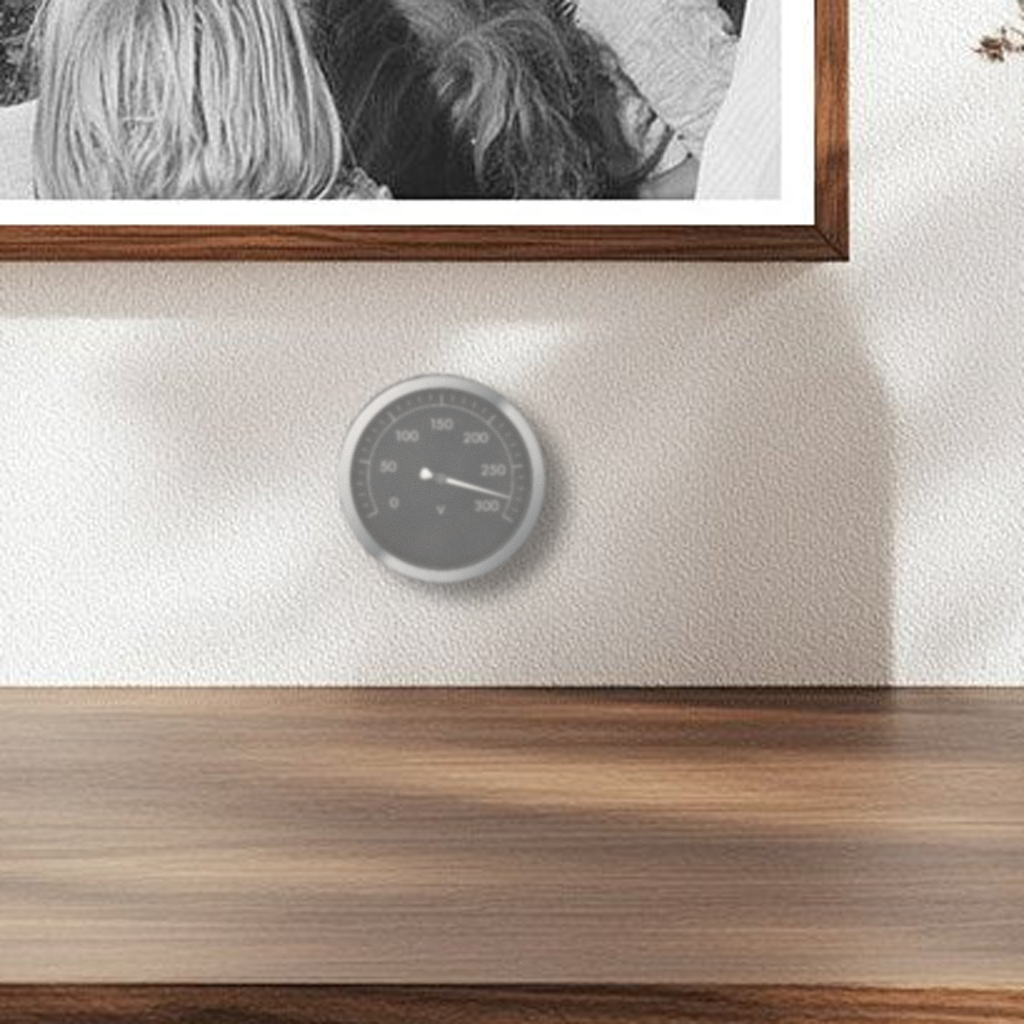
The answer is 280 V
